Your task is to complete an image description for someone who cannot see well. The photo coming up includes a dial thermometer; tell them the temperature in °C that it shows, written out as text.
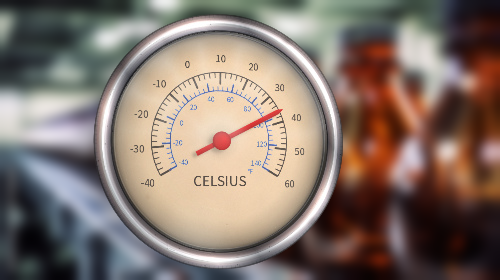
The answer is 36 °C
